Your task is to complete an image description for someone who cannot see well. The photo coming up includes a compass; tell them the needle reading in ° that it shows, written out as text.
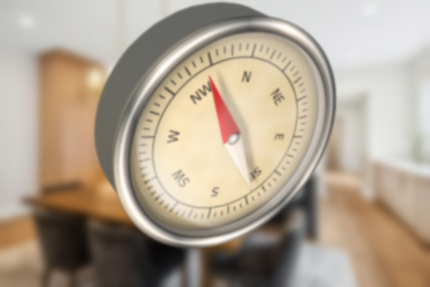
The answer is 325 °
